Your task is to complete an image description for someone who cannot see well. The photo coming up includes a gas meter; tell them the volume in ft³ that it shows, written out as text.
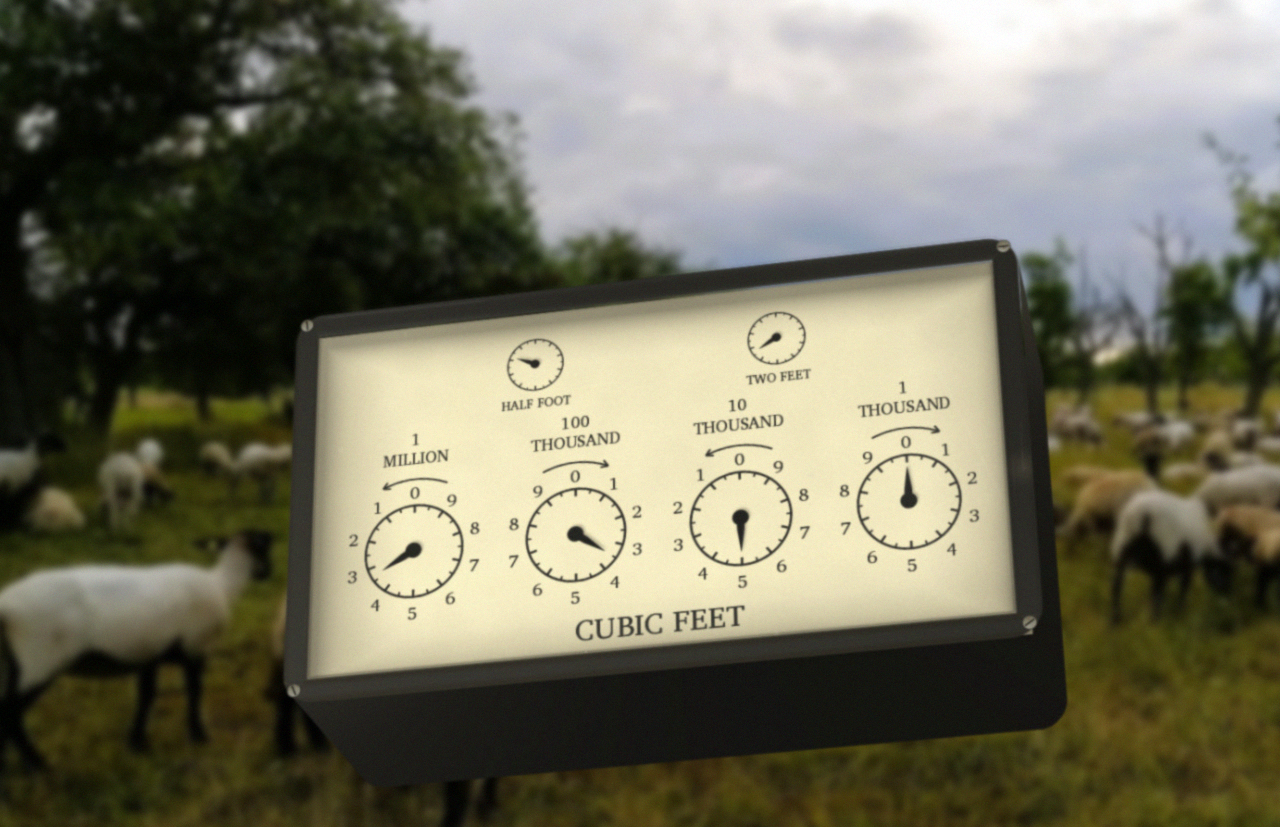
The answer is 335000 ft³
